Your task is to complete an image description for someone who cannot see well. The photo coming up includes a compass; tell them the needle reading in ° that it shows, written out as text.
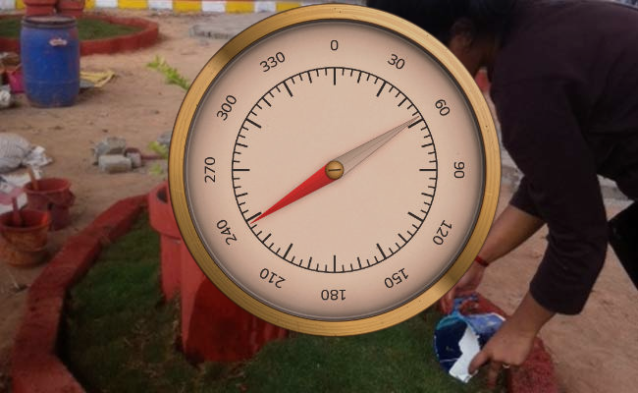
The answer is 237.5 °
